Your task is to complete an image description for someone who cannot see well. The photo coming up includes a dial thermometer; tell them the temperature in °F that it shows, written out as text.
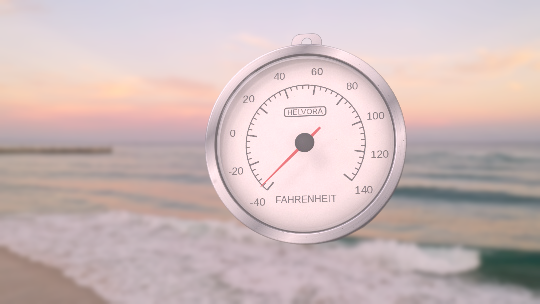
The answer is -36 °F
